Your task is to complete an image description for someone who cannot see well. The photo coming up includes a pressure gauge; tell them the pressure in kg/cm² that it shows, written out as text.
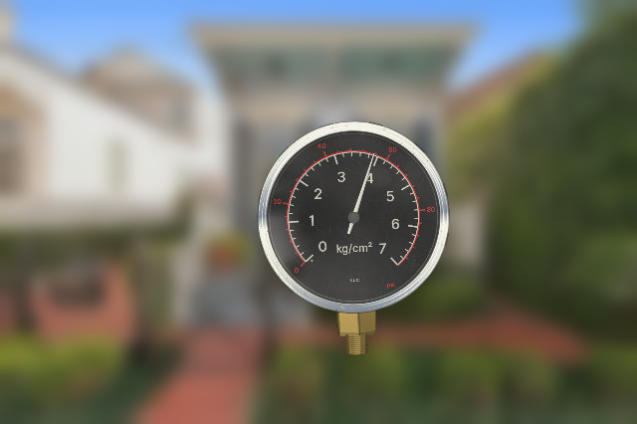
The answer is 3.9 kg/cm²
